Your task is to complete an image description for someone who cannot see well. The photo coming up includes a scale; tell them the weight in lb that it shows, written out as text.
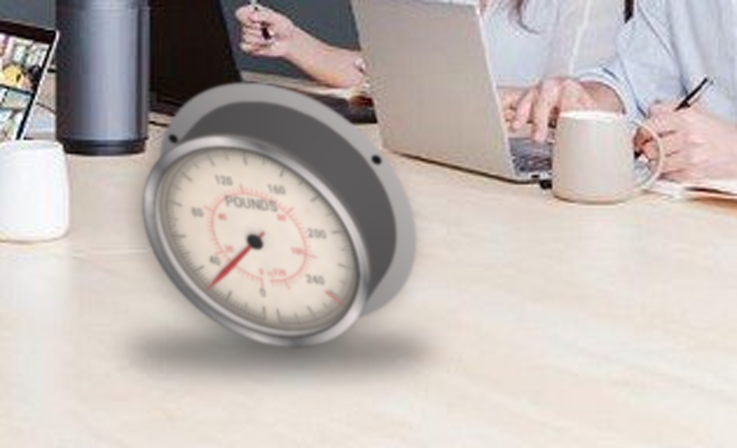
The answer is 30 lb
